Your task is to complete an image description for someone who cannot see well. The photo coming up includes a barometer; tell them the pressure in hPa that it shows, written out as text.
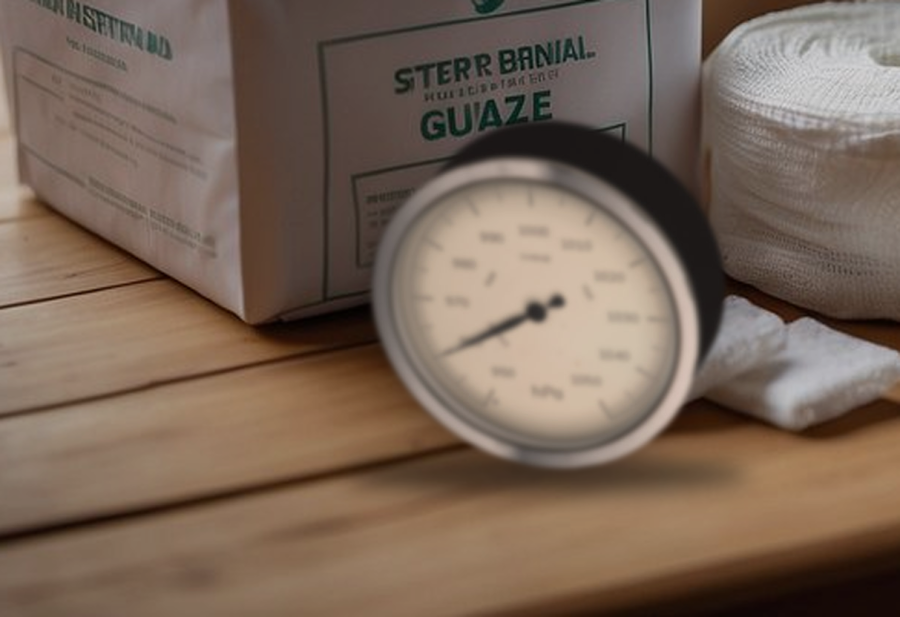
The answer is 960 hPa
